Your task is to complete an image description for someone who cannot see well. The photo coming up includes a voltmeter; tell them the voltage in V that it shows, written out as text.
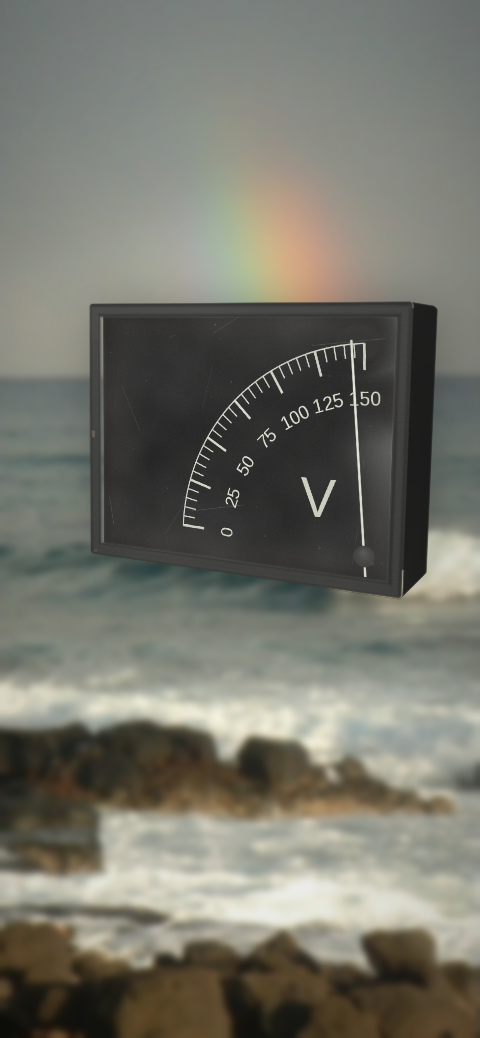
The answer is 145 V
